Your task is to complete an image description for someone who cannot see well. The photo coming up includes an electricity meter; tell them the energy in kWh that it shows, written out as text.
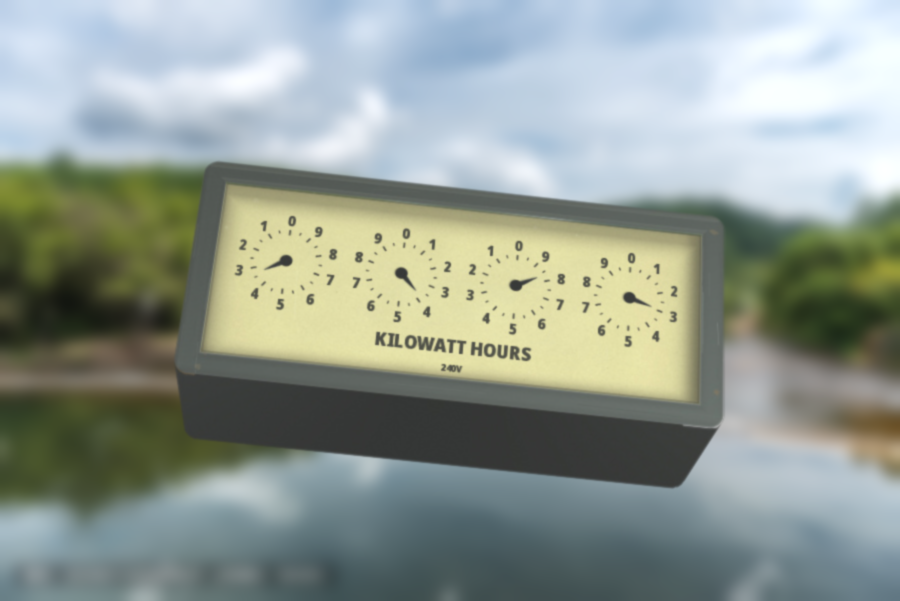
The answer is 3383 kWh
